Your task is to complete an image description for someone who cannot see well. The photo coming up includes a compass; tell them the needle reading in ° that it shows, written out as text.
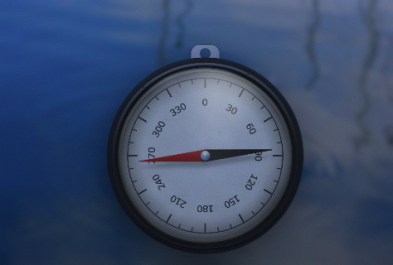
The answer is 265 °
